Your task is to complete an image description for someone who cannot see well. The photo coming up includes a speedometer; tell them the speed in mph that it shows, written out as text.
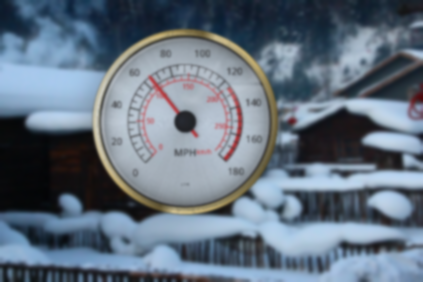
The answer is 65 mph
